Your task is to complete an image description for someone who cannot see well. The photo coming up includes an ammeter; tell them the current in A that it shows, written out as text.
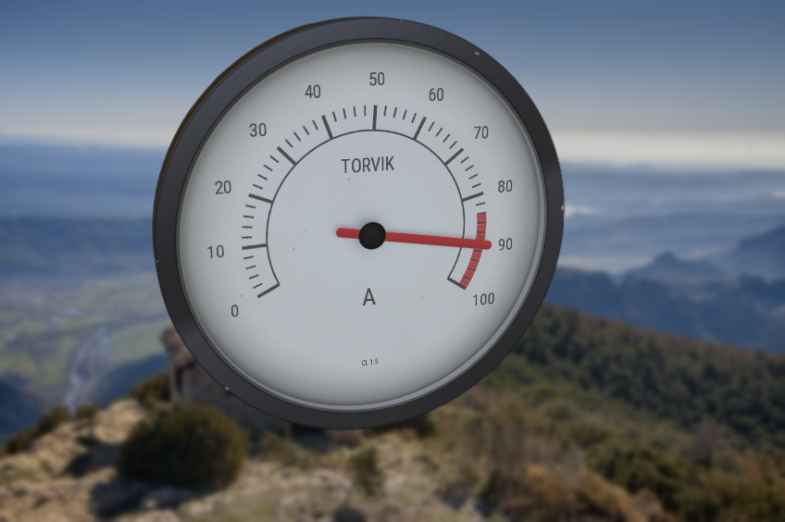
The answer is 90 A
